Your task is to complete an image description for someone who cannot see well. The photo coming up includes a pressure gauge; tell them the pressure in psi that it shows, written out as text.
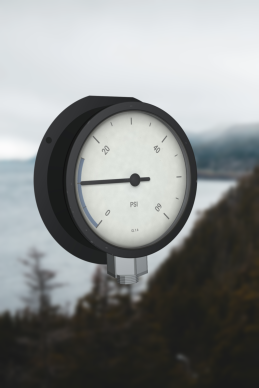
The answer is 10 psi
